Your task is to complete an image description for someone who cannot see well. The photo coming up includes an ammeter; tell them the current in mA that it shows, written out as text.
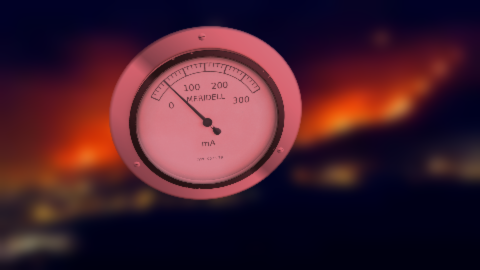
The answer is 50 mA
